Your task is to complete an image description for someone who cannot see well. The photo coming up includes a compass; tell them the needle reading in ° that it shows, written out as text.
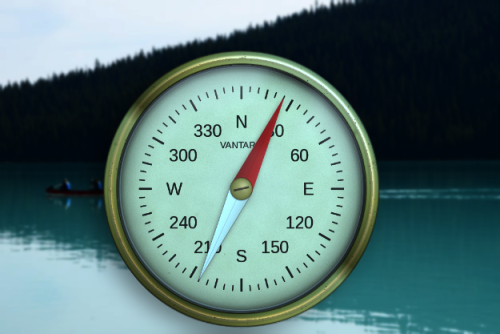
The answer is 25 °
